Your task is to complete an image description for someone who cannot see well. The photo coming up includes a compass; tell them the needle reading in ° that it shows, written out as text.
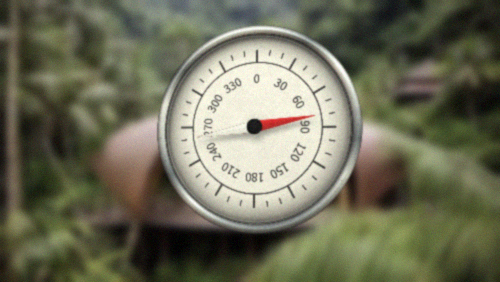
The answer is 80 °
